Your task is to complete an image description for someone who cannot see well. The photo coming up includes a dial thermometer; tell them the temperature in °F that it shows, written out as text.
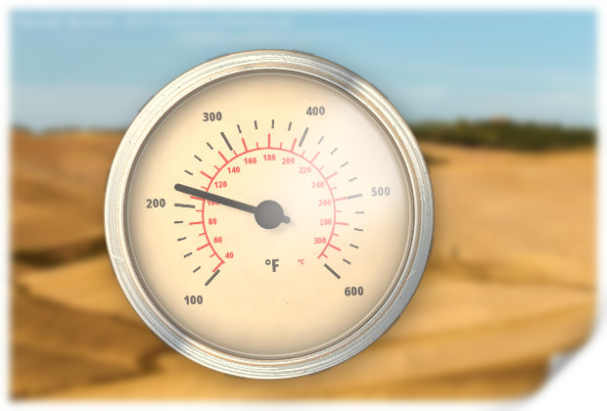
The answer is 220 °F
